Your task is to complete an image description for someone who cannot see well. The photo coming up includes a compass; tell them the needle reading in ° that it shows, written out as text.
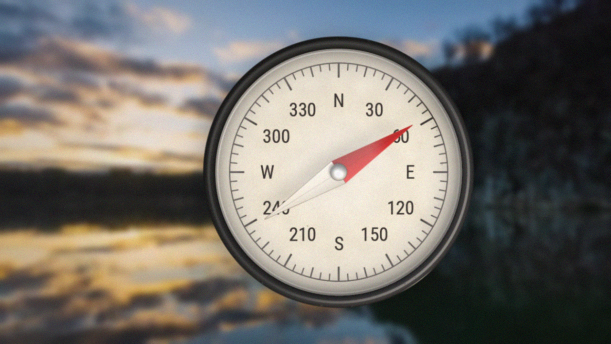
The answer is 57.5 °
